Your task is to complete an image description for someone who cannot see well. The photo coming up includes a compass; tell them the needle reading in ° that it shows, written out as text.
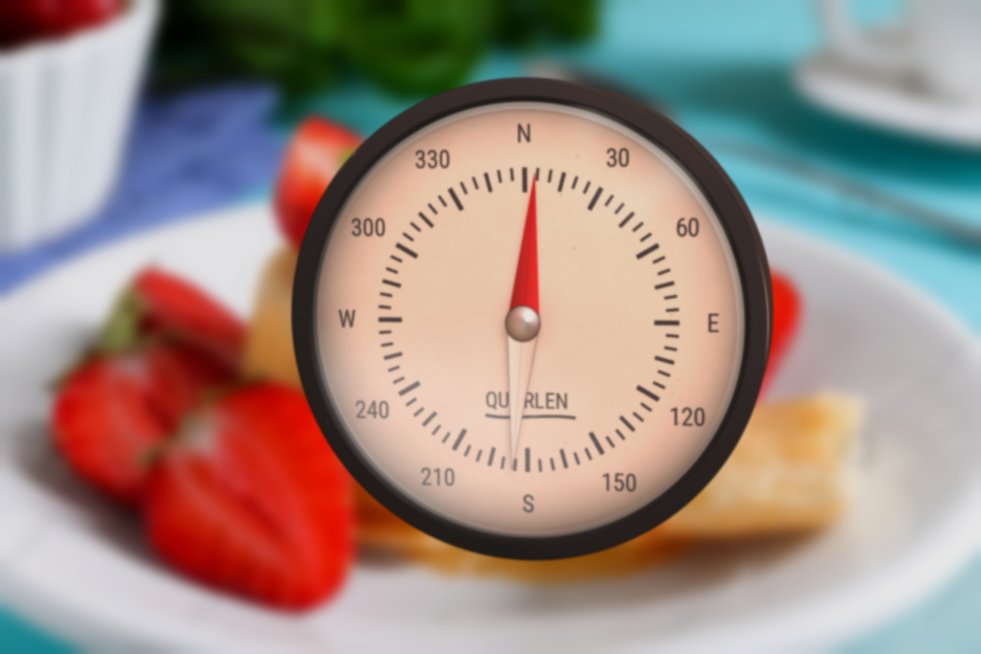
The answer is 5 °
